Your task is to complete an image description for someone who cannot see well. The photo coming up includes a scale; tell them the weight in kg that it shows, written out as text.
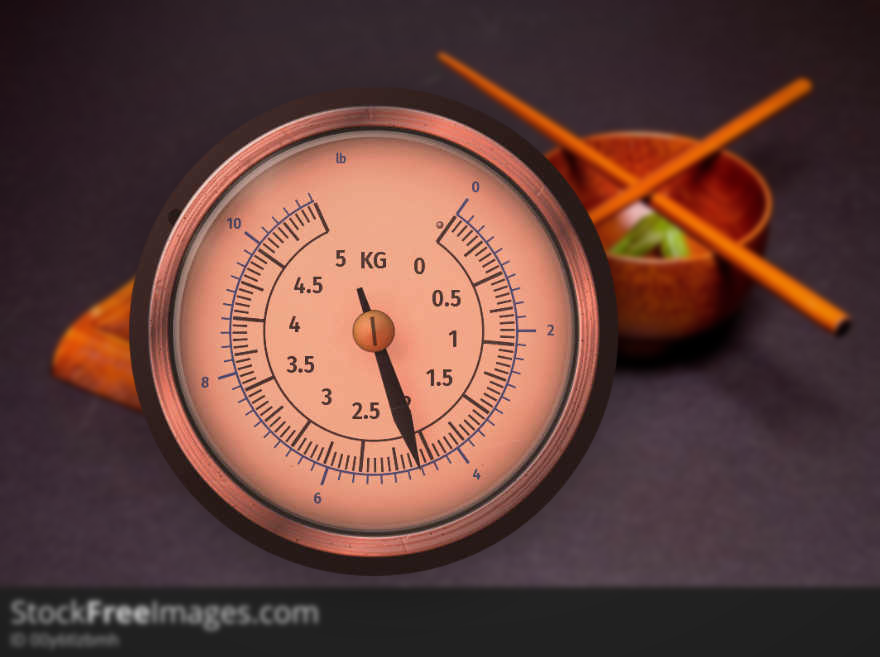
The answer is 2.1 kg
